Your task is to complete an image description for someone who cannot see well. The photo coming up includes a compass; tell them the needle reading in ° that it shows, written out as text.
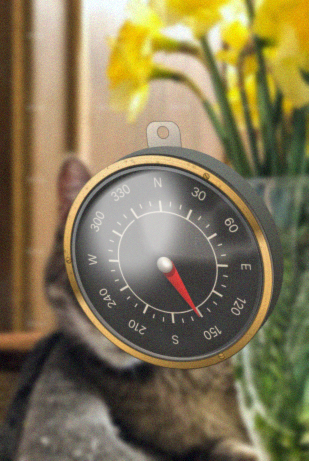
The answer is 150 °
